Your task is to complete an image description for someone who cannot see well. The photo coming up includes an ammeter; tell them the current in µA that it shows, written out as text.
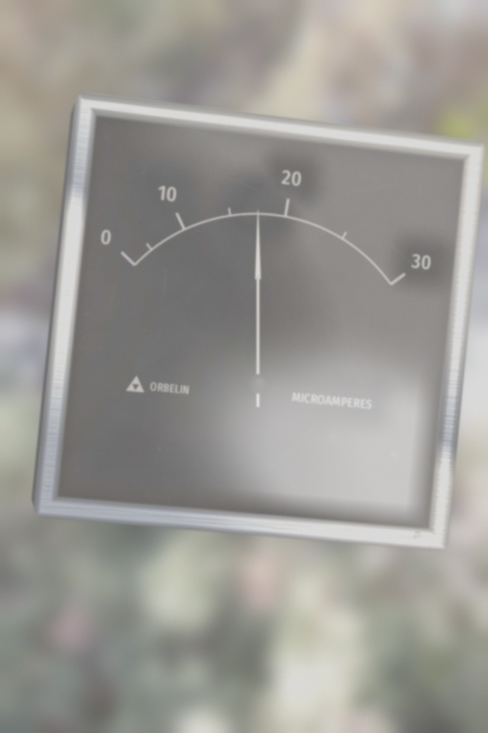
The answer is 17.5 µA
